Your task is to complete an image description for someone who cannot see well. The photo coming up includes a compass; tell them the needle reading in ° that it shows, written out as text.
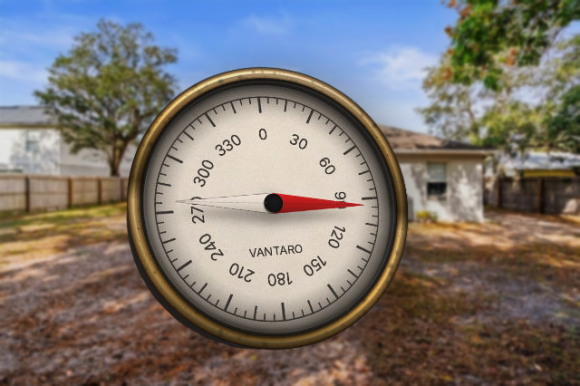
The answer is 95 °
